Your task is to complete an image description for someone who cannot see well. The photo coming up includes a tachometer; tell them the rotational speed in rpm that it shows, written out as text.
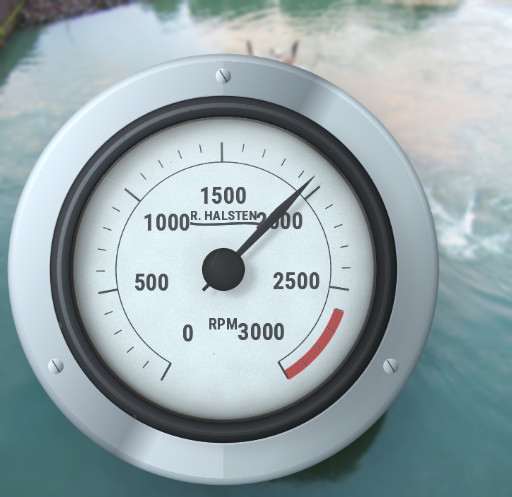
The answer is 1950 rpm
